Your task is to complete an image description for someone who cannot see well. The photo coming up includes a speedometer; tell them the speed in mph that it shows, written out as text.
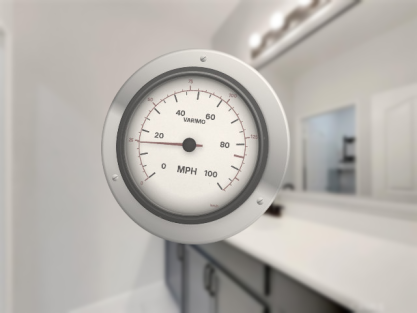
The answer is 15 mph
